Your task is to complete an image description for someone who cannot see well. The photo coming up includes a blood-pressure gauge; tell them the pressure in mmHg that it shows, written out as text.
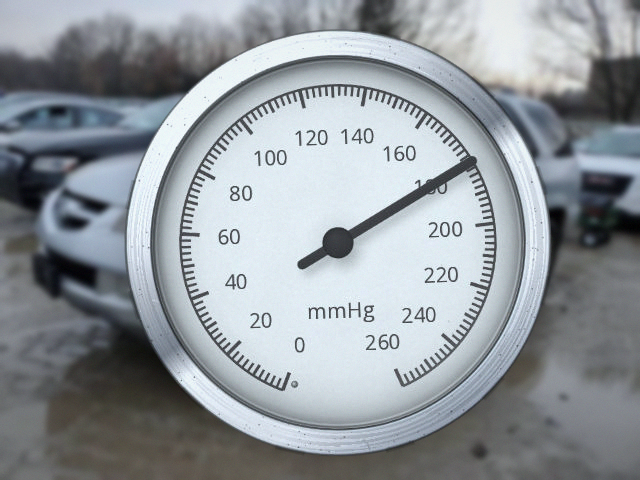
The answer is 180 mmHg
